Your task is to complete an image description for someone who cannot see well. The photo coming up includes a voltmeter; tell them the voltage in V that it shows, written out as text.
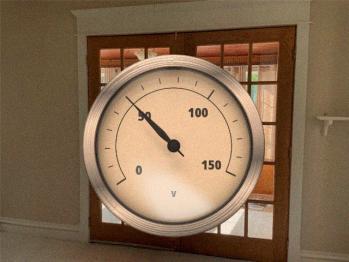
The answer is 50 V
